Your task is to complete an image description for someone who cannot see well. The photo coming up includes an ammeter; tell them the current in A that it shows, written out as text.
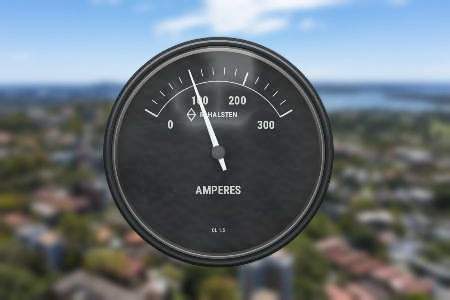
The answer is 100 A
